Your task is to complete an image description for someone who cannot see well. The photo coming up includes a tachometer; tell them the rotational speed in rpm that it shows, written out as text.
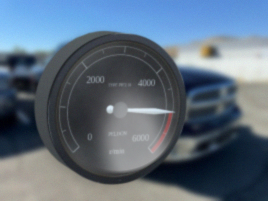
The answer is 5000 rpm
